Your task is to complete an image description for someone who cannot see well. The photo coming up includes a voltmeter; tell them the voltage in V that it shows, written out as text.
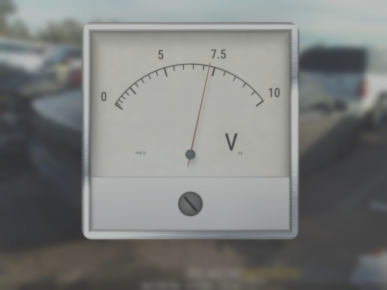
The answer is 7.25 V
